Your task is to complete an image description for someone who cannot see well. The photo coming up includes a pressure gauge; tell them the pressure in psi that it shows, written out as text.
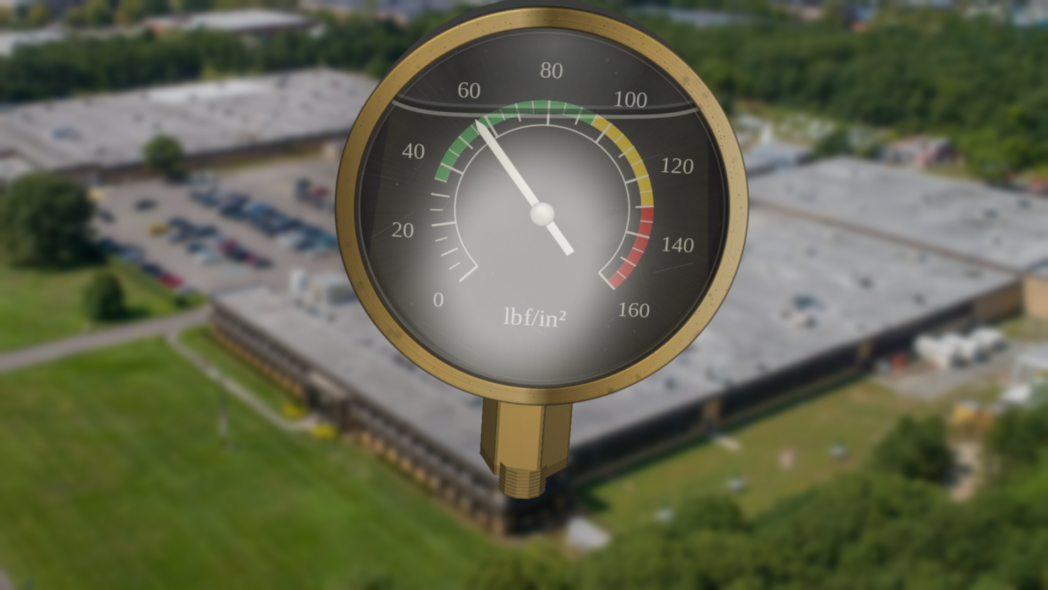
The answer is 57.5 psi
